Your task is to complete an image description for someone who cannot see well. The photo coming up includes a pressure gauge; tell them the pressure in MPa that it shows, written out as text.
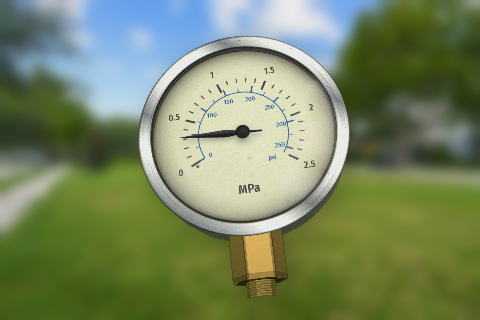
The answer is 0.3 MPa
